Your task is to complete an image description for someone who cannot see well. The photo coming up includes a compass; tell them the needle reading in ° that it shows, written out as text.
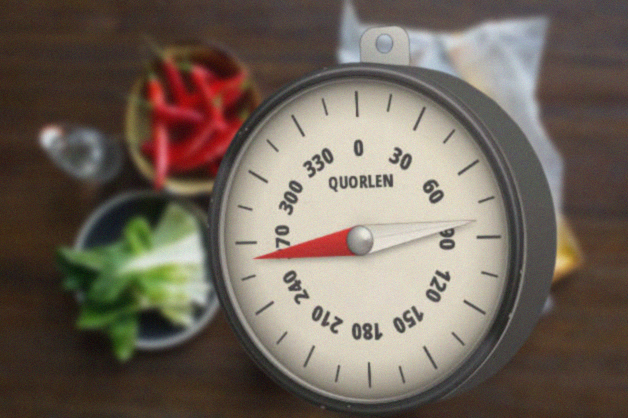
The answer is 262.5 °
